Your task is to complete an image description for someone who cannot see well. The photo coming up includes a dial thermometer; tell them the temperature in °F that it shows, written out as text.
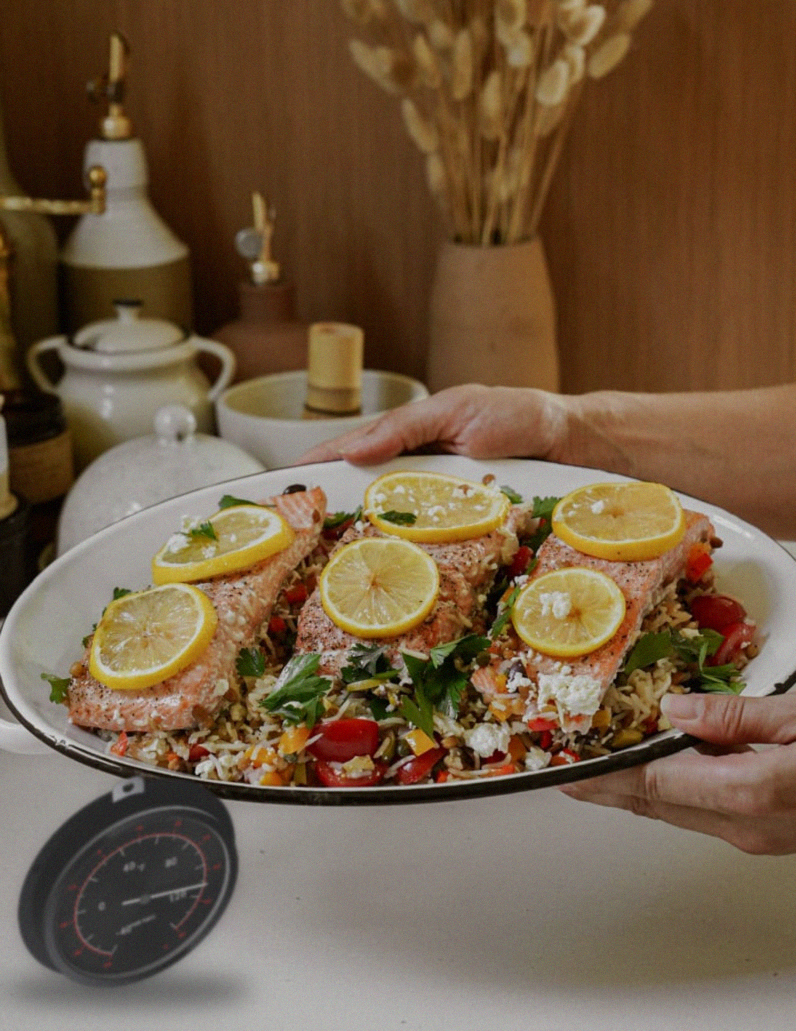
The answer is 110 °F
